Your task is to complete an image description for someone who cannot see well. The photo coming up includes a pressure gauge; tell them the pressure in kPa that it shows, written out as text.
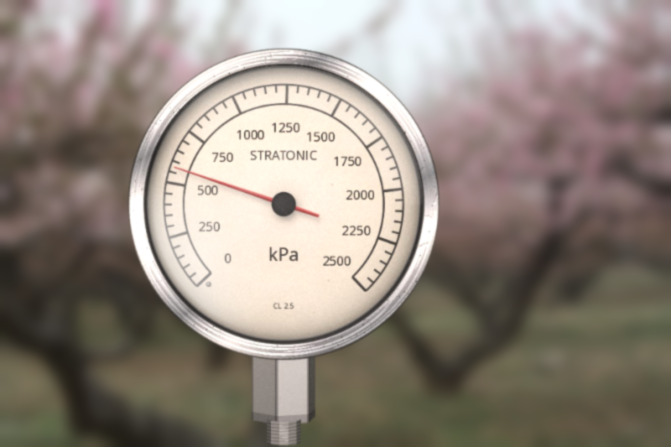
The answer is 575 kPa
